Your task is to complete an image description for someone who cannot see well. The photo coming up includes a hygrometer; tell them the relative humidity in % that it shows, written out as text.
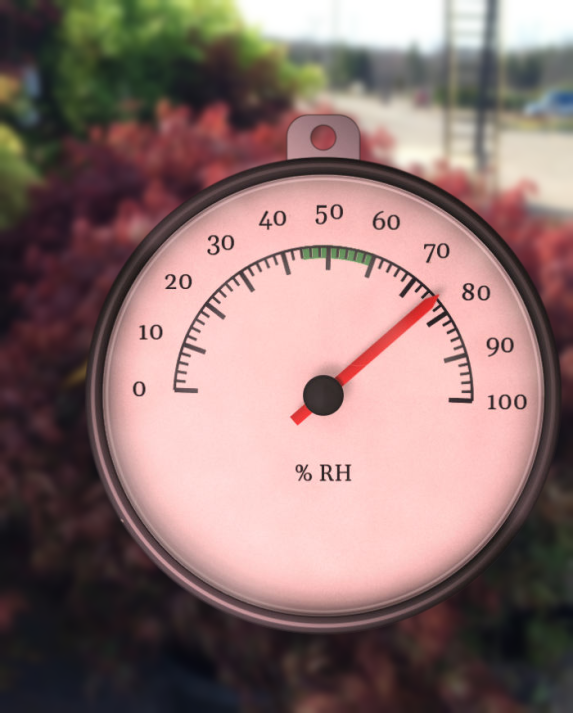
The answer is 76 %
